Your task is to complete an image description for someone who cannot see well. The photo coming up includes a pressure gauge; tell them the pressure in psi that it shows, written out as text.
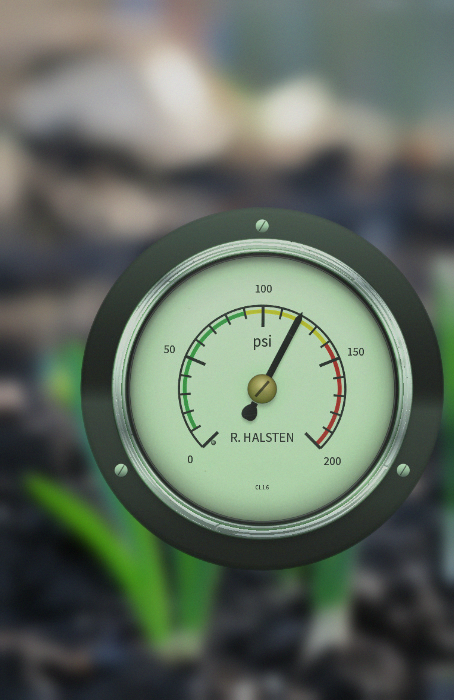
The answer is 120 psi
